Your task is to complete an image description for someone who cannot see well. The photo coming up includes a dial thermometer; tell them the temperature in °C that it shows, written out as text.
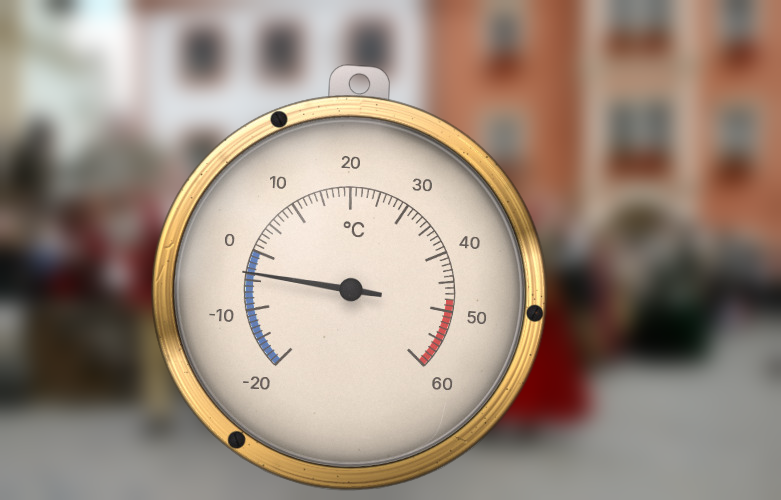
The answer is -4 °C
